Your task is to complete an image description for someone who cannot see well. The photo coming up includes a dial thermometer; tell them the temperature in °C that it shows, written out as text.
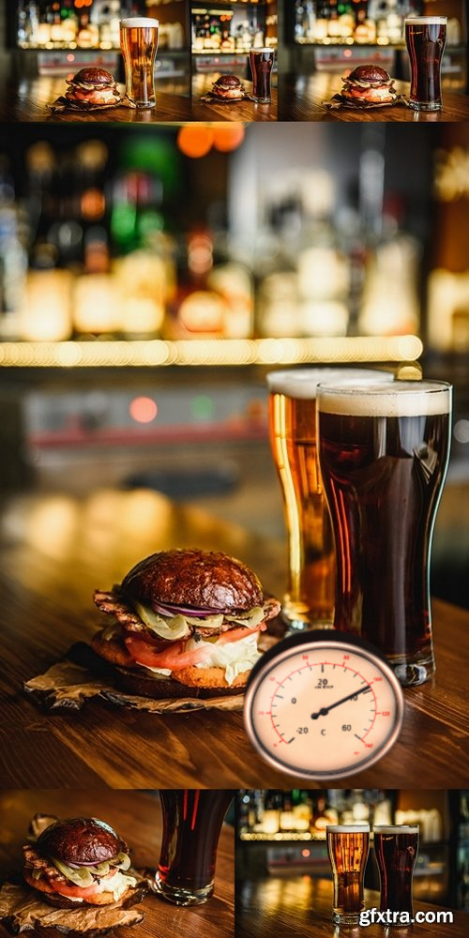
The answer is 38 °C
